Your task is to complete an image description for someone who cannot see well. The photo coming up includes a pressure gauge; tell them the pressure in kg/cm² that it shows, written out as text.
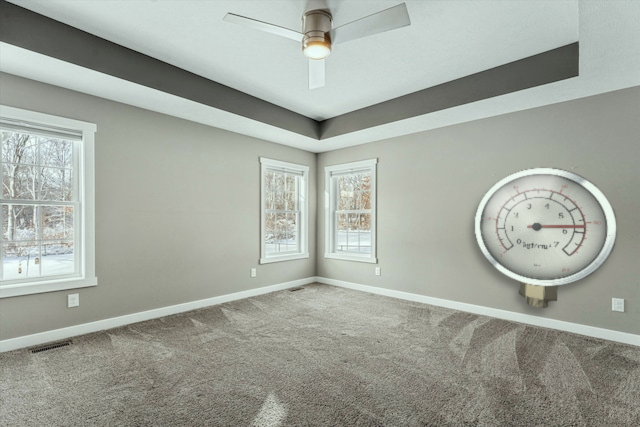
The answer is 5.75 kg/cm²
